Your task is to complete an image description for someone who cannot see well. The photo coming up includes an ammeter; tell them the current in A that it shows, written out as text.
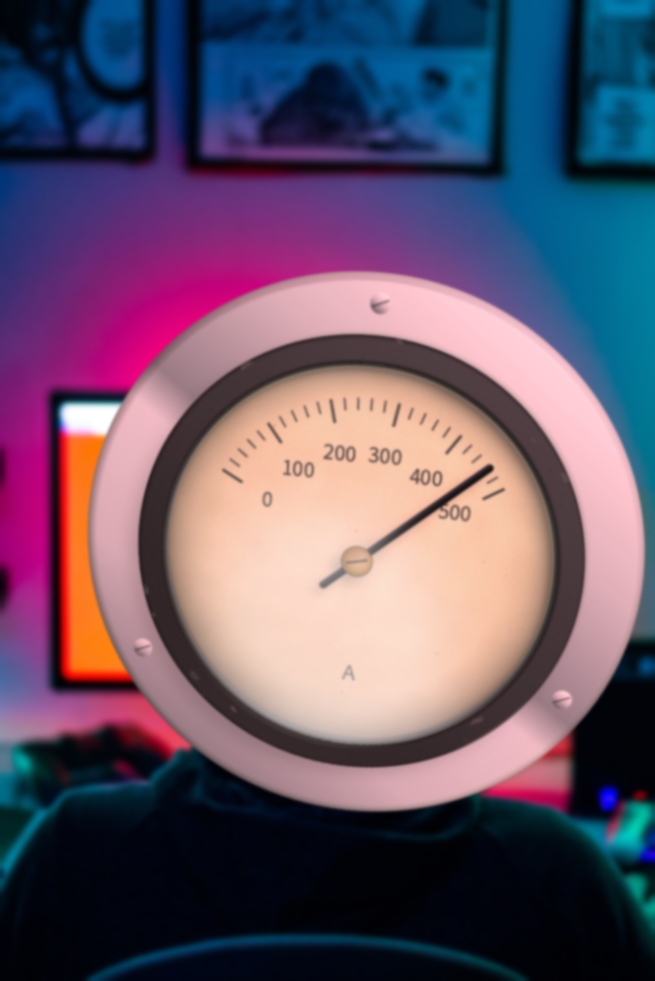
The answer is 460 A
